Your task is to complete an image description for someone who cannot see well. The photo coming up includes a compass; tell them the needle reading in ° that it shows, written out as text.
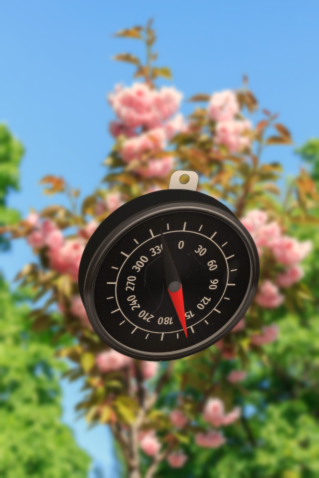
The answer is 157.5 °
